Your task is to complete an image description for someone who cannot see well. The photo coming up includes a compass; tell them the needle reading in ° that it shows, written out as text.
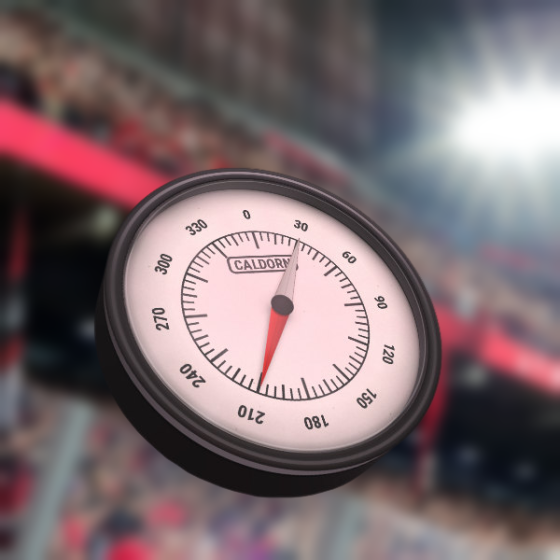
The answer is 210 °
